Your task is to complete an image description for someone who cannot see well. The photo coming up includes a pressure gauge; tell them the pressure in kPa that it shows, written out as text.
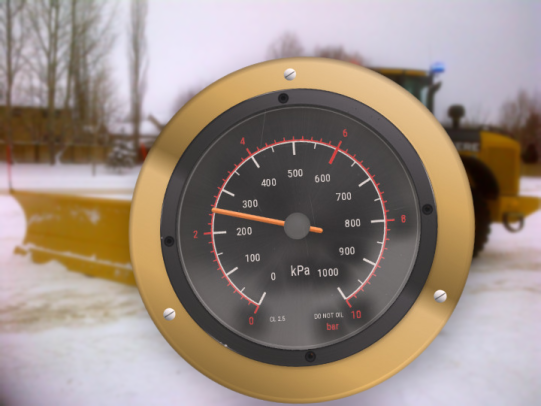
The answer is 250 kPa
